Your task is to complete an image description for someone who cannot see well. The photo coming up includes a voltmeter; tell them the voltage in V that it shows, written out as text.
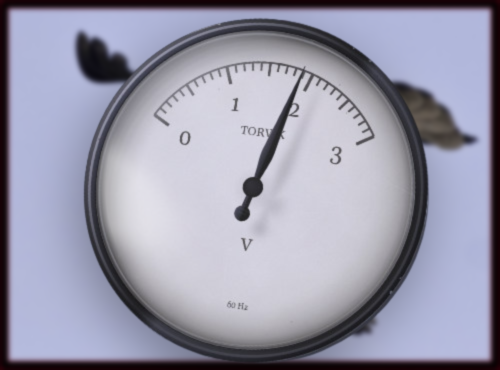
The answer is 1.9 V
